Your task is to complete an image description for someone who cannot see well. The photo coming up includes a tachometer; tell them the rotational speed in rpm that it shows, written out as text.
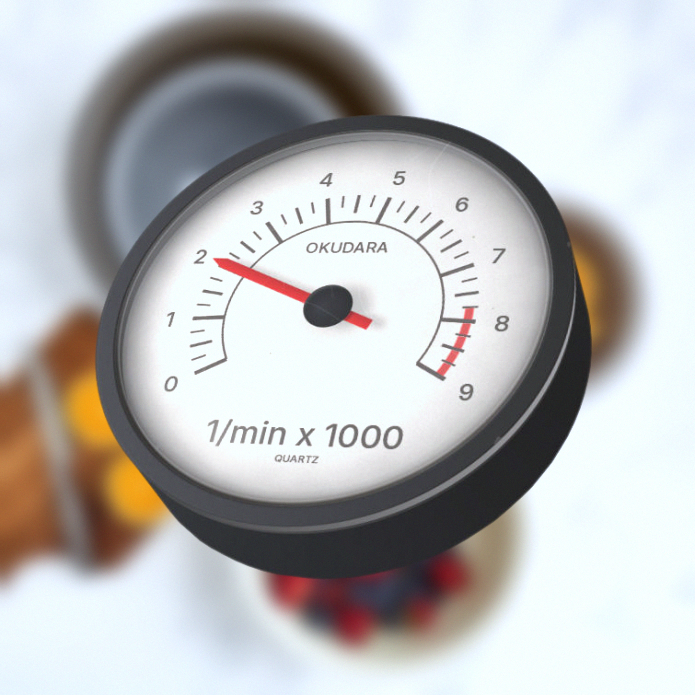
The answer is 2000 rpm
